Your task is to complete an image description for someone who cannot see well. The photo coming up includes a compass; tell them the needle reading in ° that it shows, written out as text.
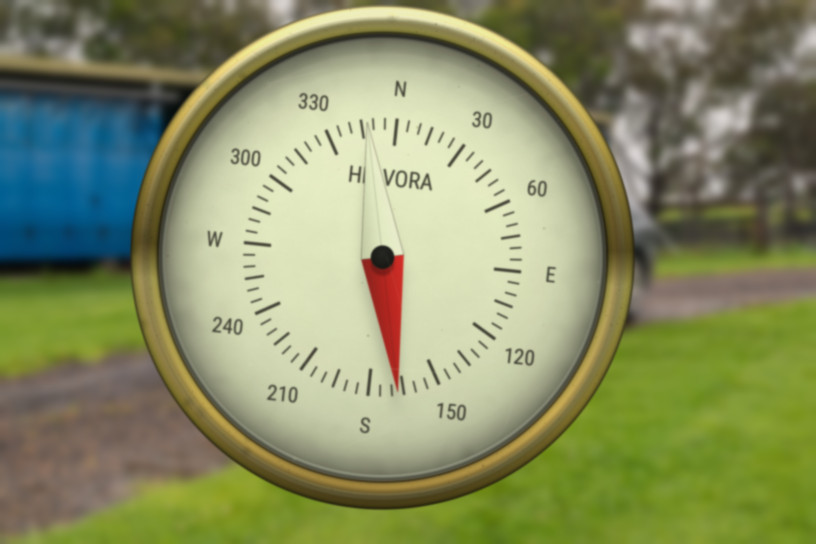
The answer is 167.5 °
